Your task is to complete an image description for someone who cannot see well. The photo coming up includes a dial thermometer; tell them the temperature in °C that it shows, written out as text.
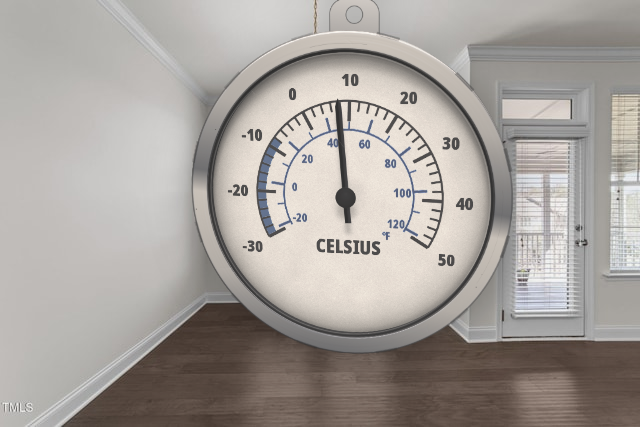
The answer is 8 °C
